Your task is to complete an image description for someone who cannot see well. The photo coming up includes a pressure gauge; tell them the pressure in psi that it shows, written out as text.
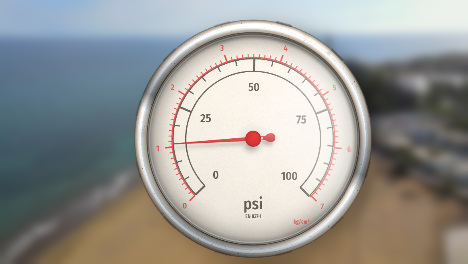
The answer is 15 psi
